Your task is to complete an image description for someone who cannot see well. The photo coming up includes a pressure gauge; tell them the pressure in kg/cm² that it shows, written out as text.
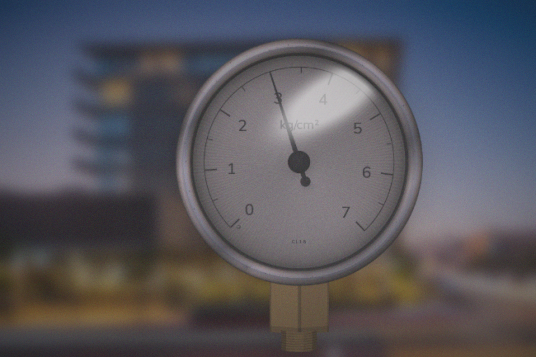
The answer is 3 kg/cm²
